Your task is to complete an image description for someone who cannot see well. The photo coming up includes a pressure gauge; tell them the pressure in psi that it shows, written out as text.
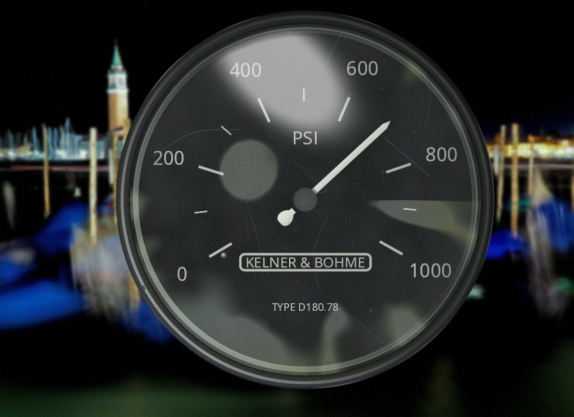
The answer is 700 psi
